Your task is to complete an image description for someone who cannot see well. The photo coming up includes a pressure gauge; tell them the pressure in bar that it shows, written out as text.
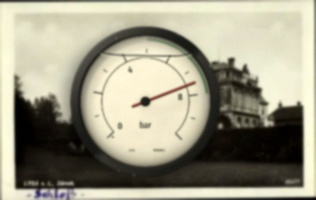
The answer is 7.5 bar
